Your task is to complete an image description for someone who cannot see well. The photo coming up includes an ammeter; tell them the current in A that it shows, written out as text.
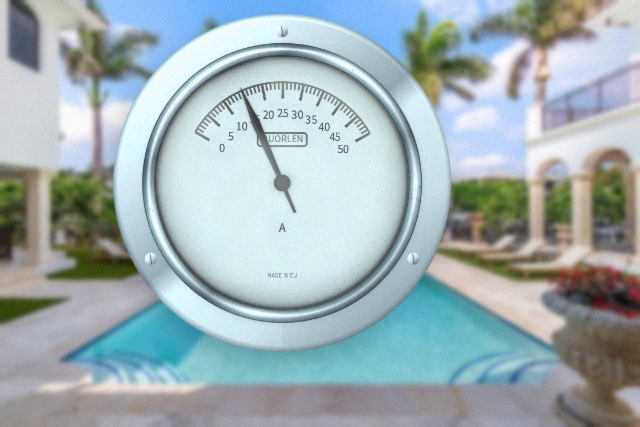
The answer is 15 A
